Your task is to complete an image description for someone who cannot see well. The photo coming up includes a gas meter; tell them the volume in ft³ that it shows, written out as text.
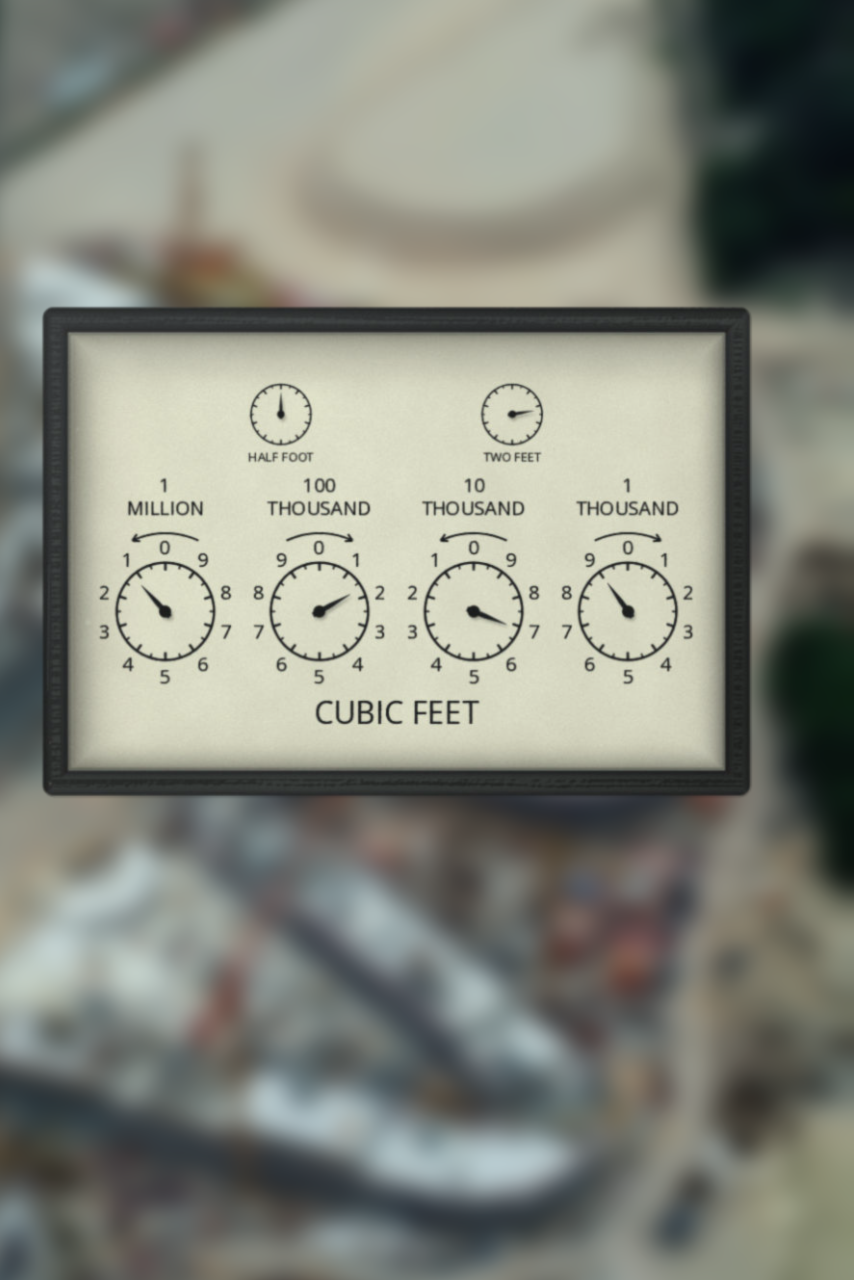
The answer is 116900 ft³
